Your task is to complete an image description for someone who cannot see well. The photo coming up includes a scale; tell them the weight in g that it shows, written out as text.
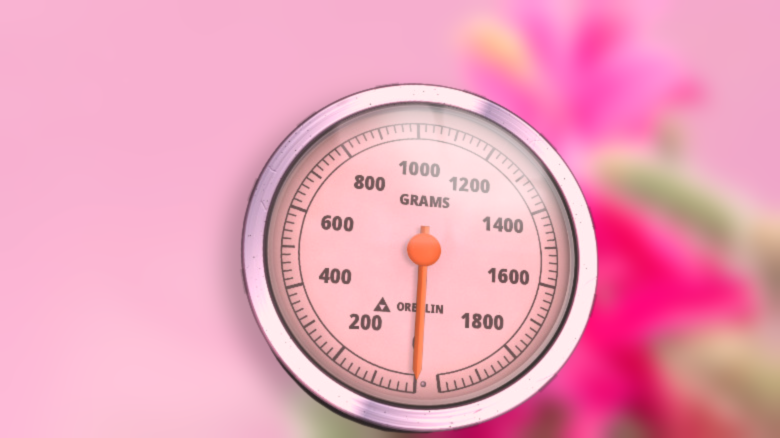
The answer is 0 g
